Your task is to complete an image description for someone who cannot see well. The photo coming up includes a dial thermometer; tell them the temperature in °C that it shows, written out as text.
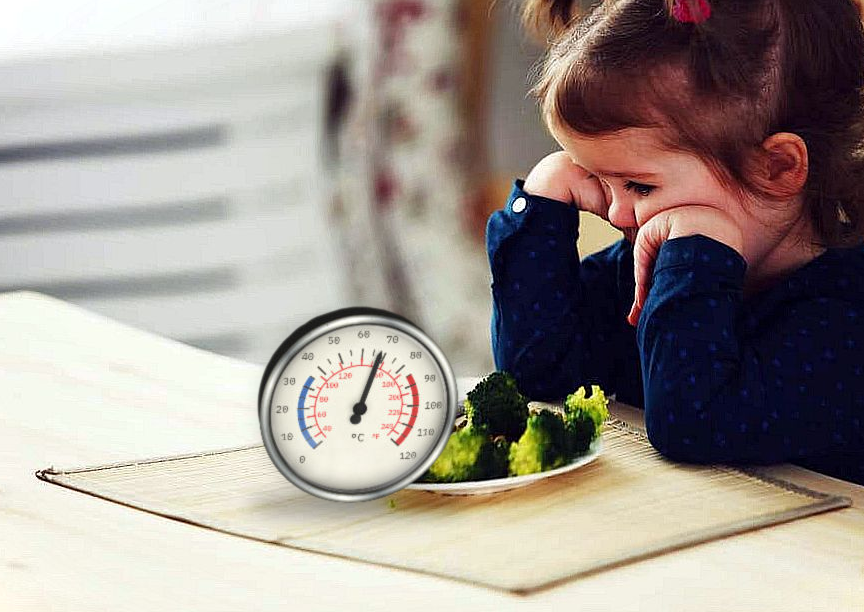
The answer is 67.5 °C
